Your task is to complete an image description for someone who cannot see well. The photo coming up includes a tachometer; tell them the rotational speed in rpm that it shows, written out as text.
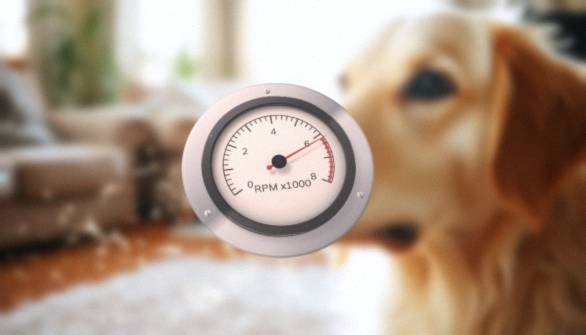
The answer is 6200 rpm
